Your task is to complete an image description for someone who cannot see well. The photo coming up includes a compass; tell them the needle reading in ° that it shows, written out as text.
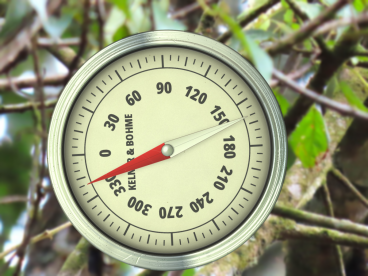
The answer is 340 °
